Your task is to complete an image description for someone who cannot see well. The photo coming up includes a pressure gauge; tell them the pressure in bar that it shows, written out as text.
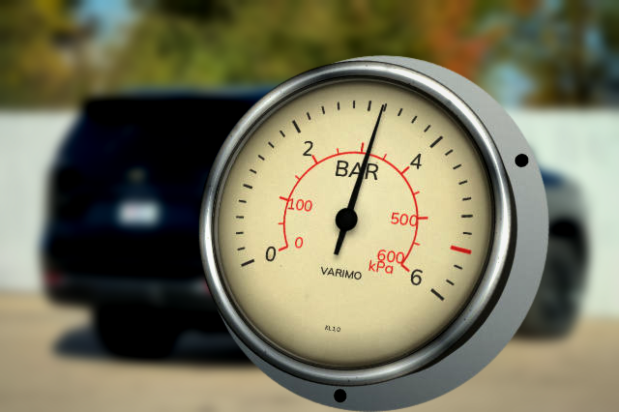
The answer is 3.2 bar
